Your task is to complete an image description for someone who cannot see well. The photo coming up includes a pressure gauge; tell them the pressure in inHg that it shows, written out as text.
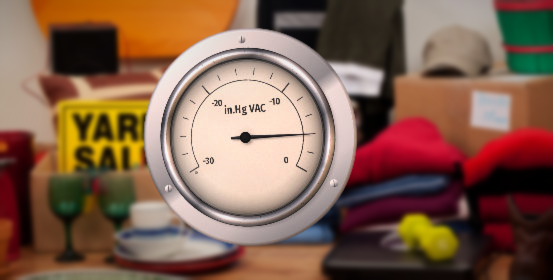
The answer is -4 inHg
